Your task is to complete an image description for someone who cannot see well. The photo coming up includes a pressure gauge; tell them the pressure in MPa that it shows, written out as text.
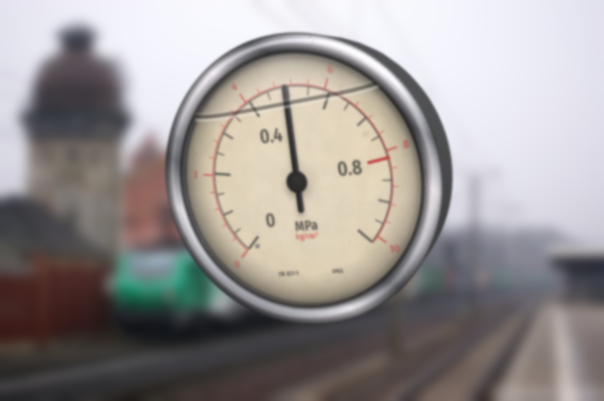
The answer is 0.5 MPa
